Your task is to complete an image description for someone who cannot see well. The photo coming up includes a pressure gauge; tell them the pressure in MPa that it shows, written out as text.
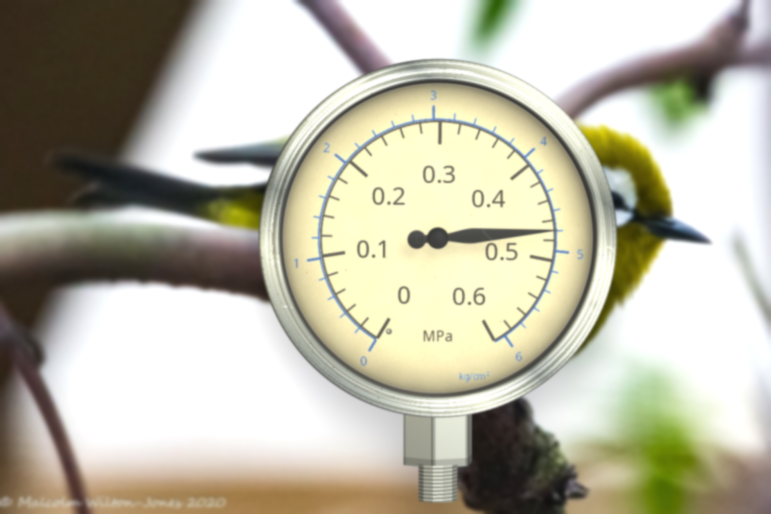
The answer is 0.47 MPa
